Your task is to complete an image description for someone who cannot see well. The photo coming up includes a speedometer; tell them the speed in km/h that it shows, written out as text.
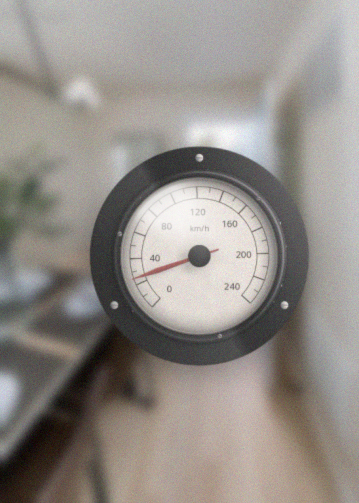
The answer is 25 km/h
